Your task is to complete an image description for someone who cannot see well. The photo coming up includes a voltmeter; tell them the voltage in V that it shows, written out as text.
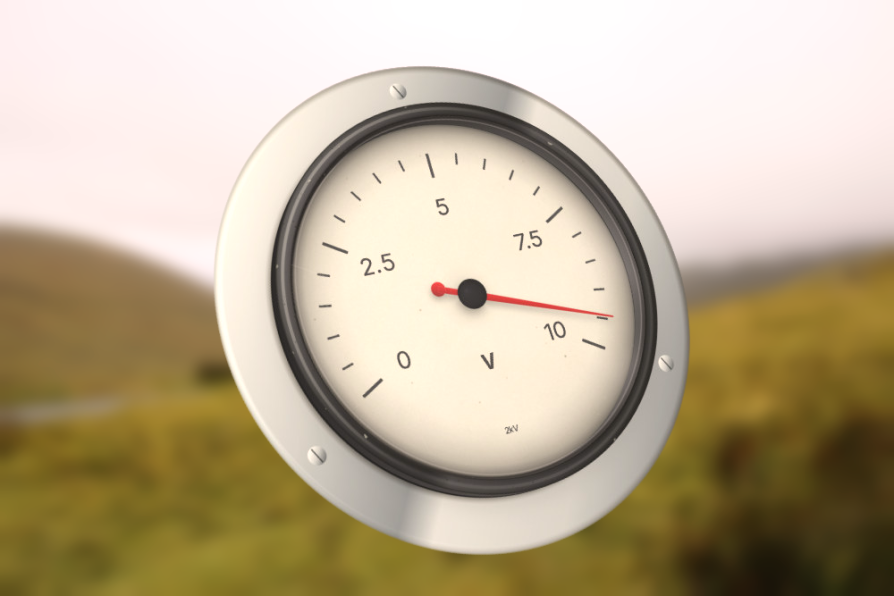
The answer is 9.5 V
